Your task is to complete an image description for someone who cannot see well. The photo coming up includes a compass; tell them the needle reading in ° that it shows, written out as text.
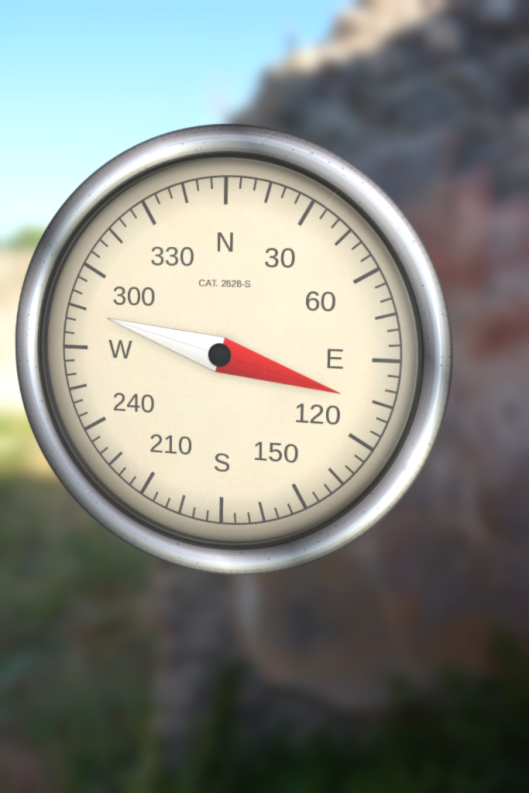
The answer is 105 °
